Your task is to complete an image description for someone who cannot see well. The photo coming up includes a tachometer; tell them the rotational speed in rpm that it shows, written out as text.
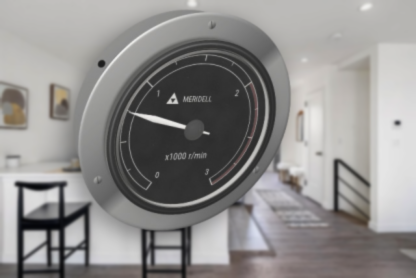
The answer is 750 rpm
